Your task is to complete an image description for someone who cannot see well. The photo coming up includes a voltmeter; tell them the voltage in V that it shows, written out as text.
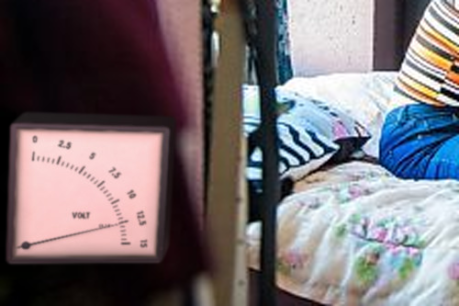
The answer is 12.5 V
